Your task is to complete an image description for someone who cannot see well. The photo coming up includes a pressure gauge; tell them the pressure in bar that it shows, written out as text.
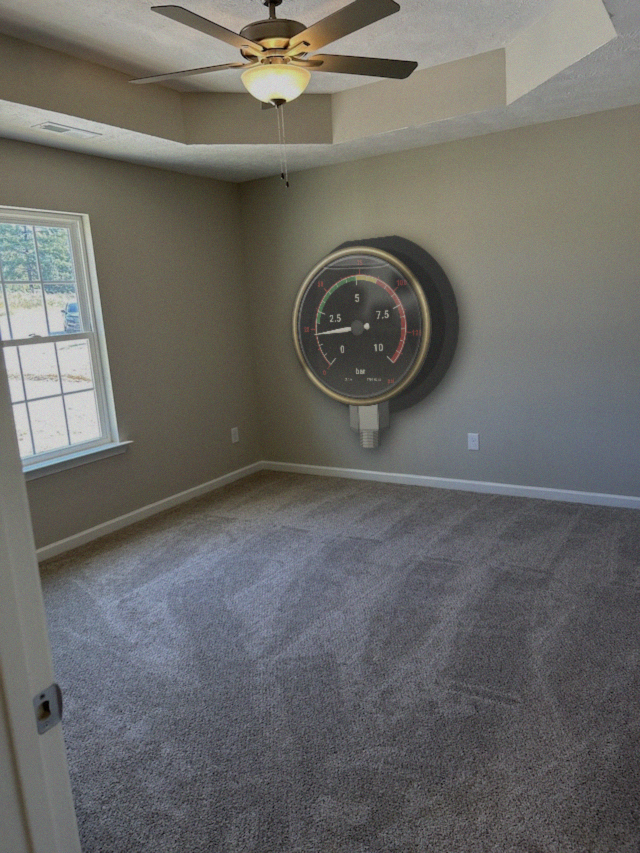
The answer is 1.5 bar
